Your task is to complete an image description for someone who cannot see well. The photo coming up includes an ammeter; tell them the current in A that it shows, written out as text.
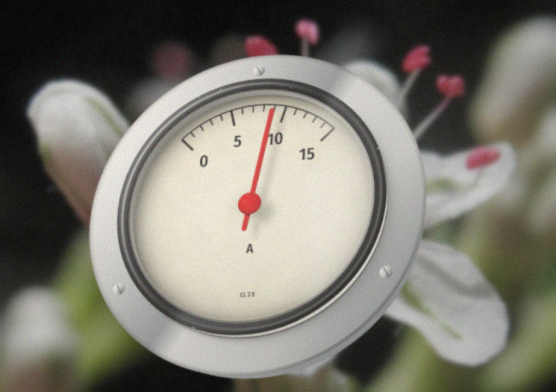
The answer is 9 A
